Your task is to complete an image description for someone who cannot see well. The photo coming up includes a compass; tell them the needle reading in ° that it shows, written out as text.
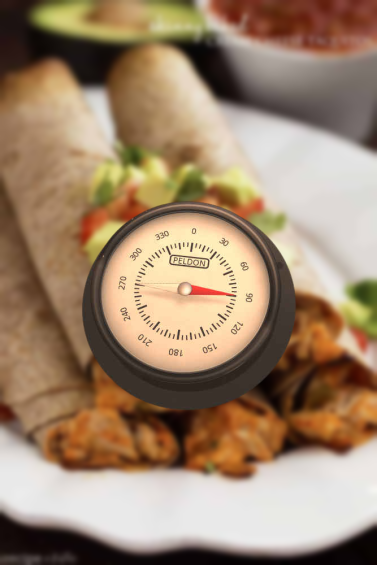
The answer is 90 °
